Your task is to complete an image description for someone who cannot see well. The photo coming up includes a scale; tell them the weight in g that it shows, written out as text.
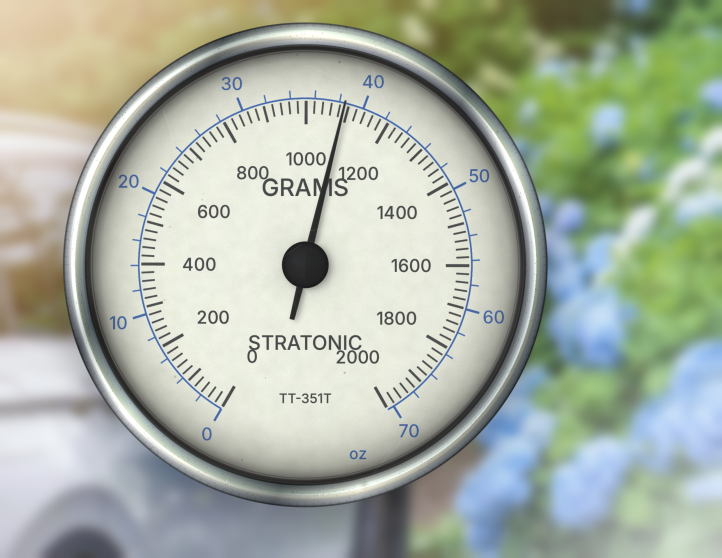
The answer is 1090 g
